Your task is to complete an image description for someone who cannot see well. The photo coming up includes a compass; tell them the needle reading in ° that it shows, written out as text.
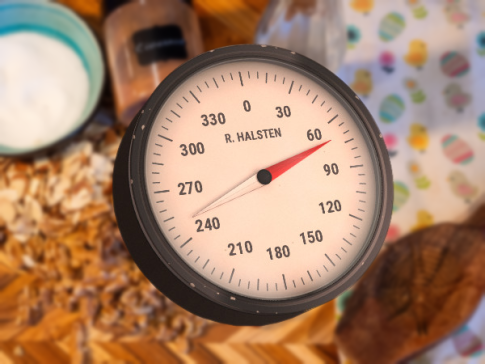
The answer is 70 °
